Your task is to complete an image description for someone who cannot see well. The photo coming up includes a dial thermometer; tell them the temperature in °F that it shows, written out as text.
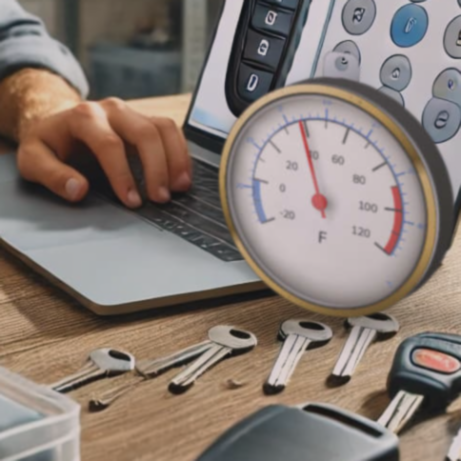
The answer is 40 °F
